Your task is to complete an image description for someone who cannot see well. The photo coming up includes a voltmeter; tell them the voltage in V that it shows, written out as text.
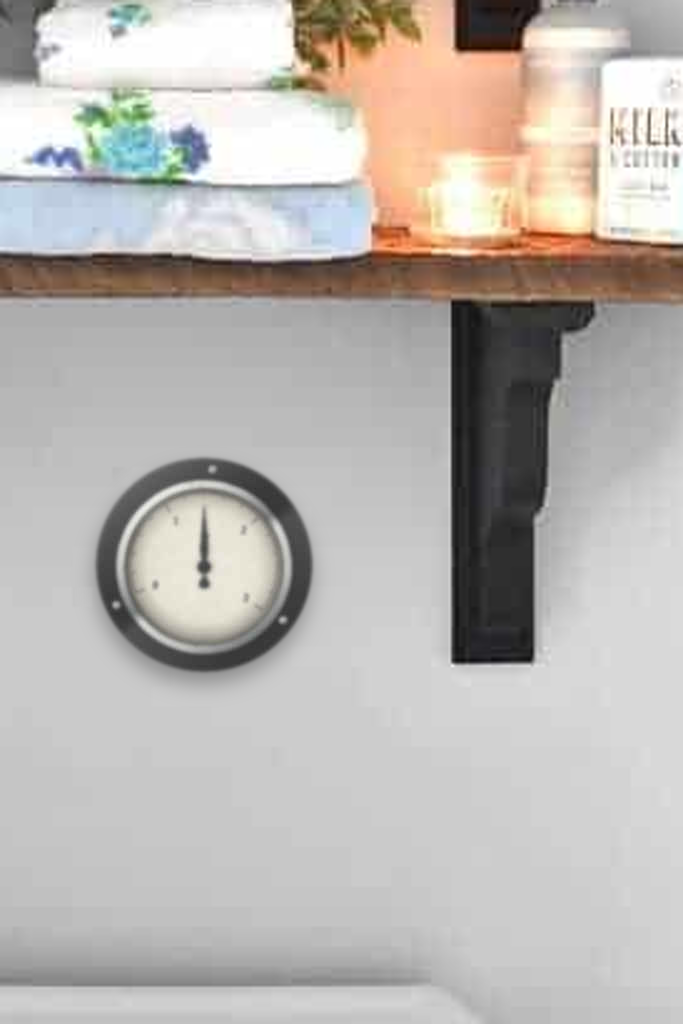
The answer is 1.4 V
